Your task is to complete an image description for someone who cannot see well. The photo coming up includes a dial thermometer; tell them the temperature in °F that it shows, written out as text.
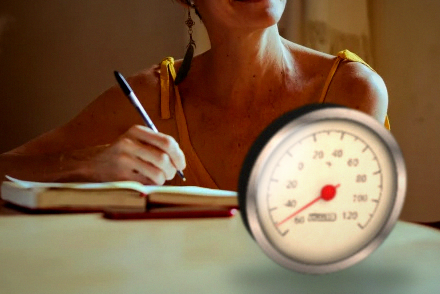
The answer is -50 °F
